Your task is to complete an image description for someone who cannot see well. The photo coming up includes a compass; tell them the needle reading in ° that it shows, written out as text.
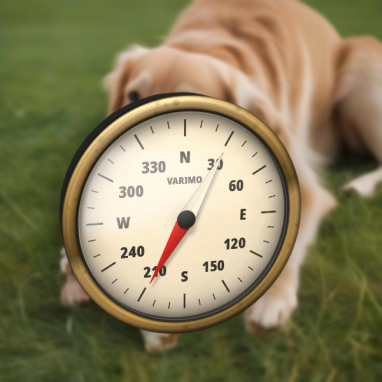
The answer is 210 °
